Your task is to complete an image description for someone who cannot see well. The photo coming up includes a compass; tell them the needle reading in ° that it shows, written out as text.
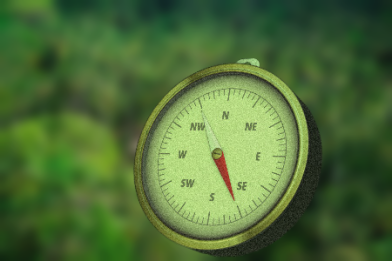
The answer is 150 °
